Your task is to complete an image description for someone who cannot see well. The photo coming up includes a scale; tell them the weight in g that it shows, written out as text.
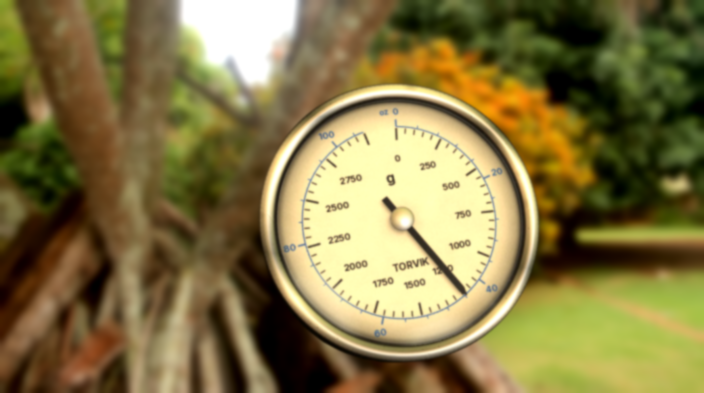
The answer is 1250 g
